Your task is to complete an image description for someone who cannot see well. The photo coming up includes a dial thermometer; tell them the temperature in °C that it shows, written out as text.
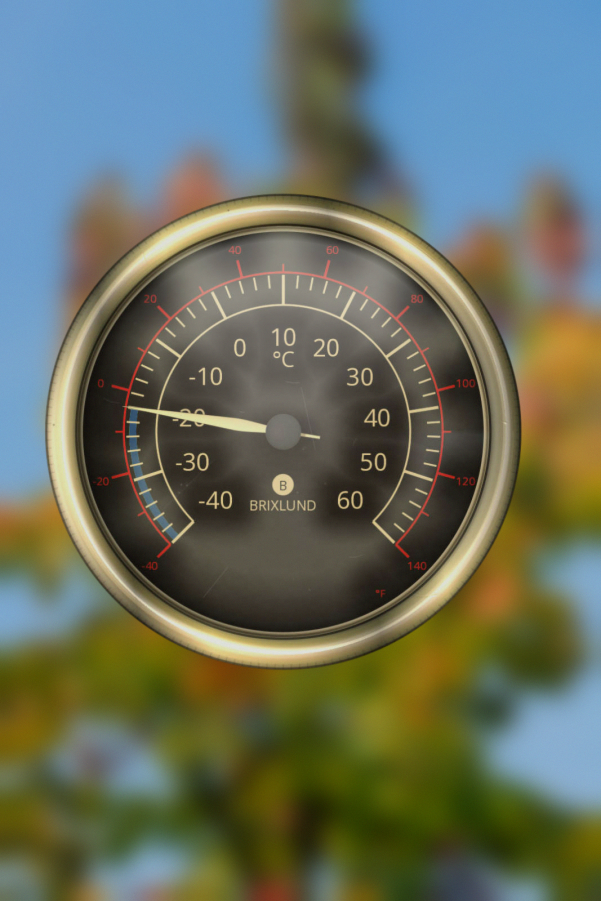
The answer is -20 °C
